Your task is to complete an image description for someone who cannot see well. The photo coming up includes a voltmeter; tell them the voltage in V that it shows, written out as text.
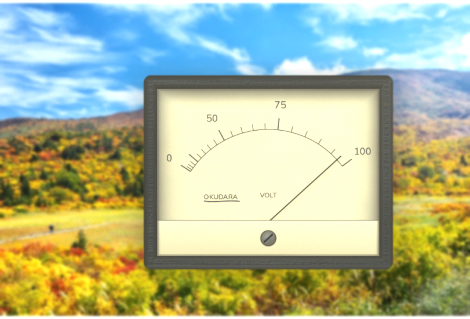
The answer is 97.5 V
